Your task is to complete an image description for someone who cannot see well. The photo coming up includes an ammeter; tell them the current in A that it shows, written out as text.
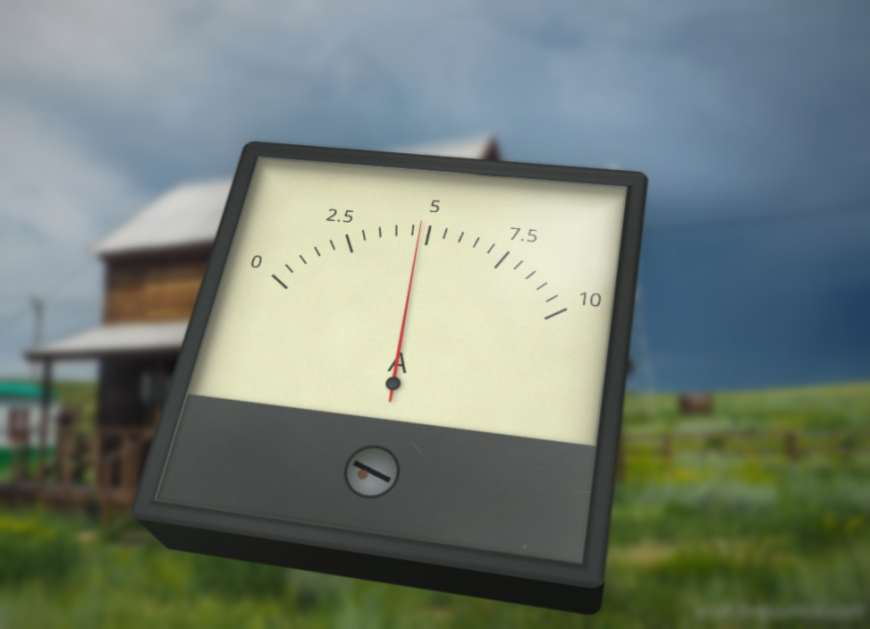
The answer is 4.75 A
